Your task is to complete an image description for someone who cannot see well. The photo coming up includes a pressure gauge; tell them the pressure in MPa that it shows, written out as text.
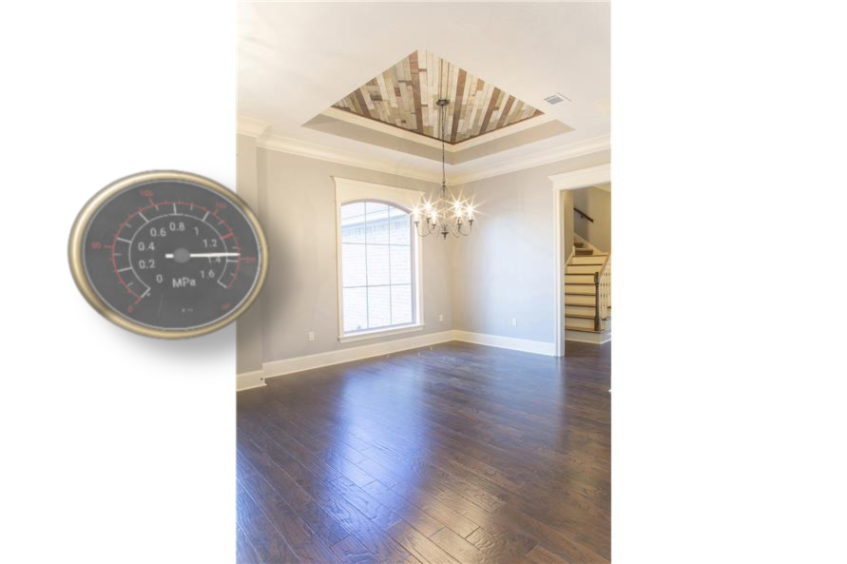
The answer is 1.35 MPa
